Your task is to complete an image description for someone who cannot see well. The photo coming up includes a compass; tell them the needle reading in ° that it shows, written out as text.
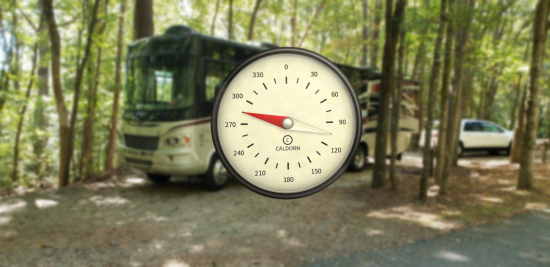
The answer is 285 °
